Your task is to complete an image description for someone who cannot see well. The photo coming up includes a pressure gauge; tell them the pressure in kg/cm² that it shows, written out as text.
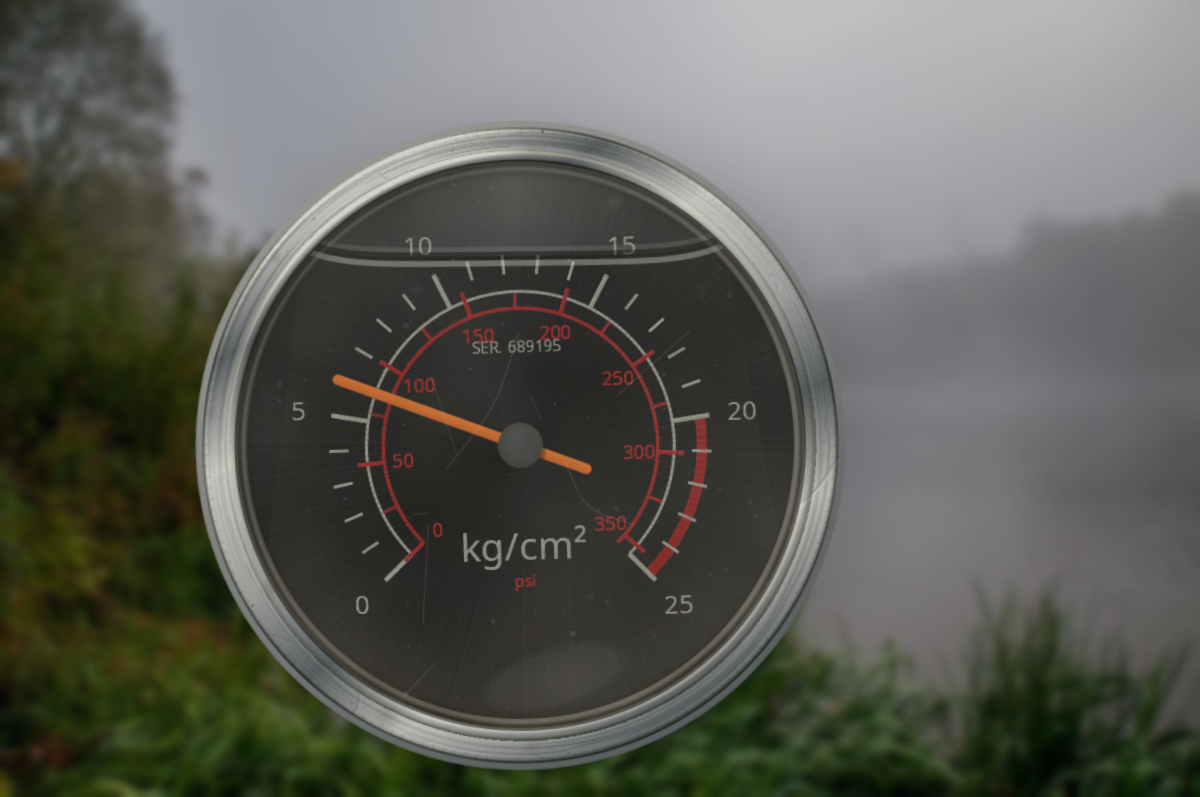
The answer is 6 kg/cm²
